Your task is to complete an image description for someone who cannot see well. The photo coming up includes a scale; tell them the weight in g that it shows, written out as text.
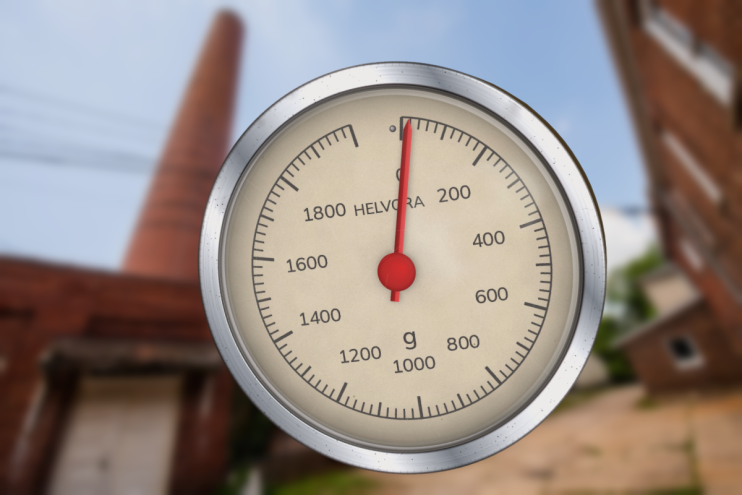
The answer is 20 g
